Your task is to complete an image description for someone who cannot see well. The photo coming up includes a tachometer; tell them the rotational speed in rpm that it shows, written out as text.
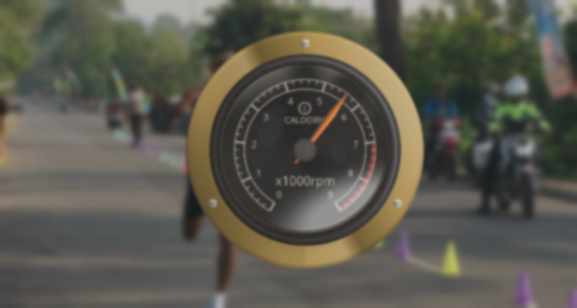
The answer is 5600 rpm
